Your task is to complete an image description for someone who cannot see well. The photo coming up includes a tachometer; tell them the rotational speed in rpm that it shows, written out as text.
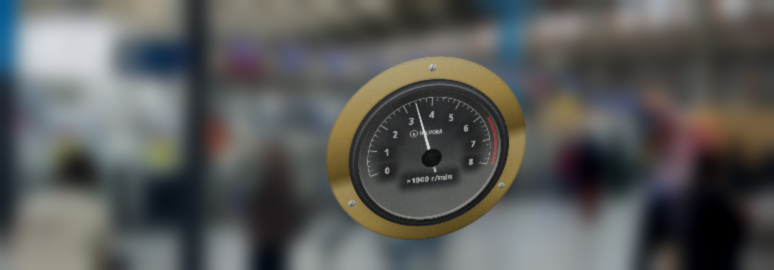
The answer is 3400 rpm
